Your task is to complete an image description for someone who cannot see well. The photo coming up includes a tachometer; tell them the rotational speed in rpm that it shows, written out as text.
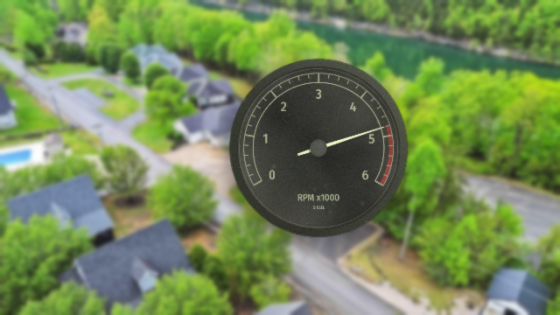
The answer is 4800 rpm
